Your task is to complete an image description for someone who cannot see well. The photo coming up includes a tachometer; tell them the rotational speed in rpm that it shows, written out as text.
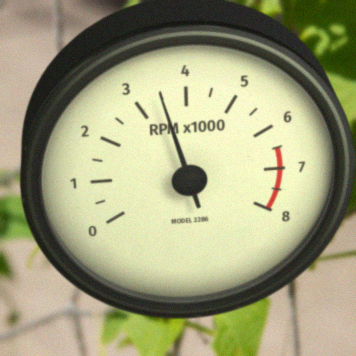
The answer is 3500 rpm
